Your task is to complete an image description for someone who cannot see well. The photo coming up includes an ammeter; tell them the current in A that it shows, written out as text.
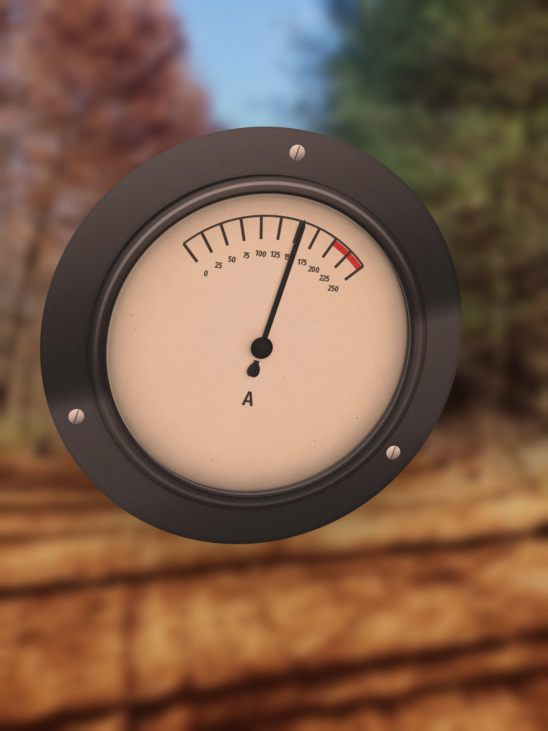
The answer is 150 A
